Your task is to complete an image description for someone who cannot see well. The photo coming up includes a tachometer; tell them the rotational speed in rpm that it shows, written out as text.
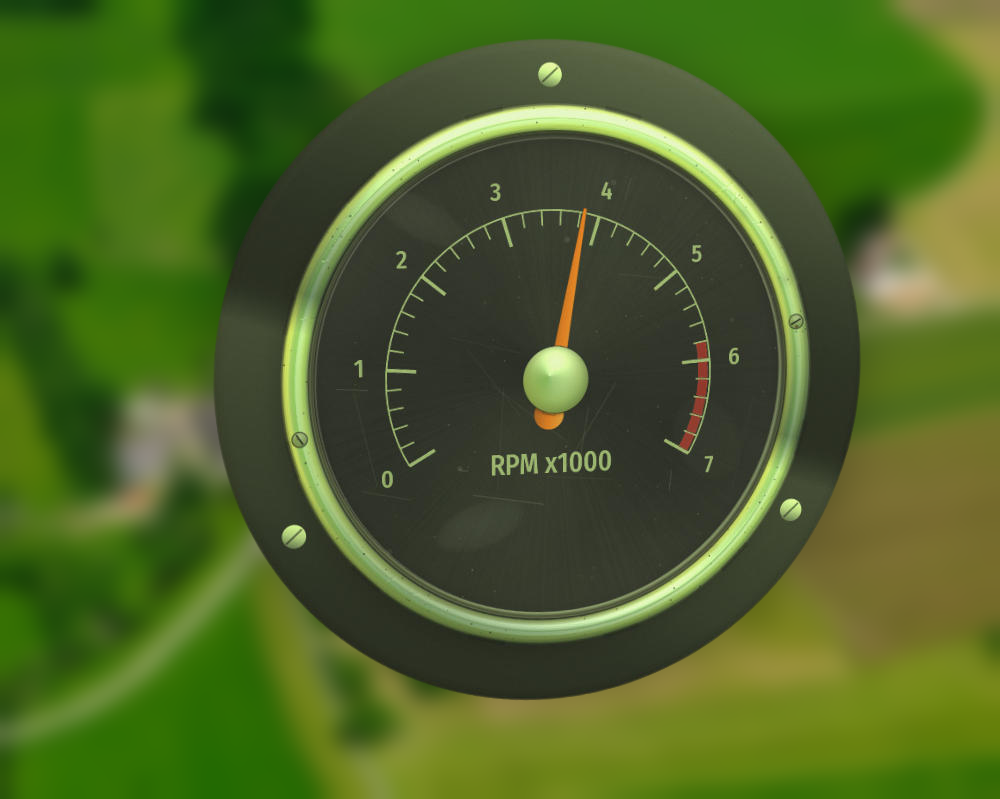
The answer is 3800 rpm
